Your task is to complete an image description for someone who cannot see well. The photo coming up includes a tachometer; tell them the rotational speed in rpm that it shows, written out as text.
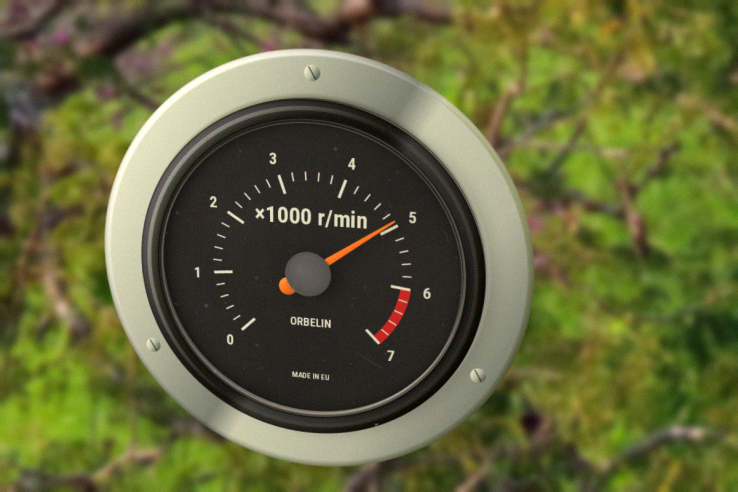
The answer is 4900 rpm
